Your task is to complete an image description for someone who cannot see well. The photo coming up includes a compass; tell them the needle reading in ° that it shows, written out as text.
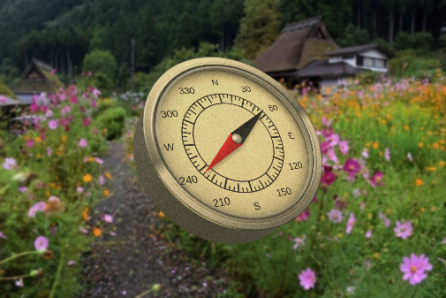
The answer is 235 °
